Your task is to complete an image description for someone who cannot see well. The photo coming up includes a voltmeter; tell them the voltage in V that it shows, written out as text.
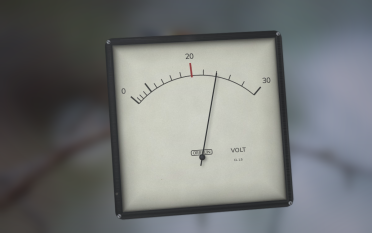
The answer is 24 V
